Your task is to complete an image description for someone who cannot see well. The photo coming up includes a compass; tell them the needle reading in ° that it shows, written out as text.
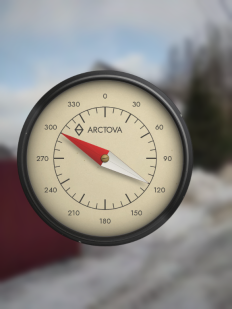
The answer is 300 °
